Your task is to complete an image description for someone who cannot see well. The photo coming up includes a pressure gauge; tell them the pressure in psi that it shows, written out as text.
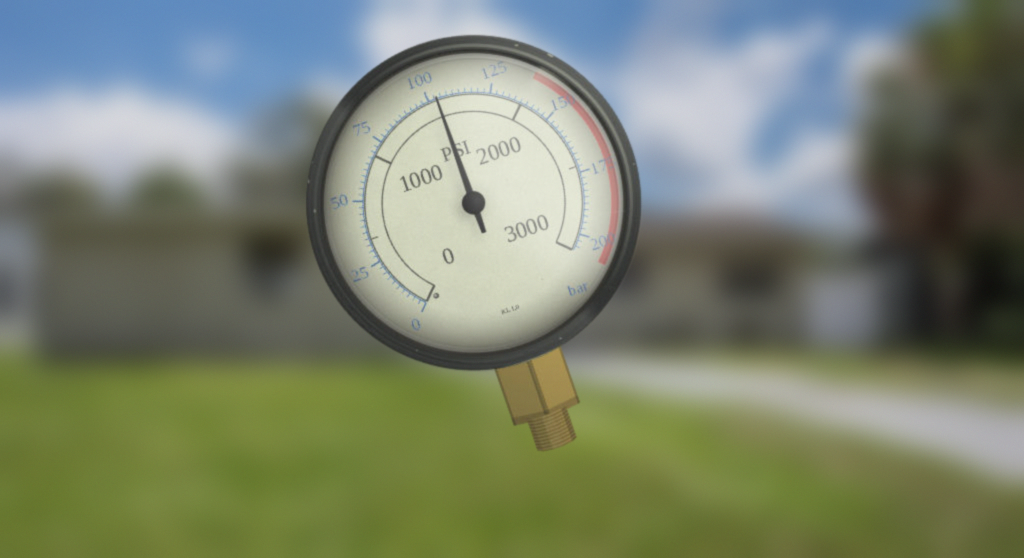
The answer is 1500 psi
